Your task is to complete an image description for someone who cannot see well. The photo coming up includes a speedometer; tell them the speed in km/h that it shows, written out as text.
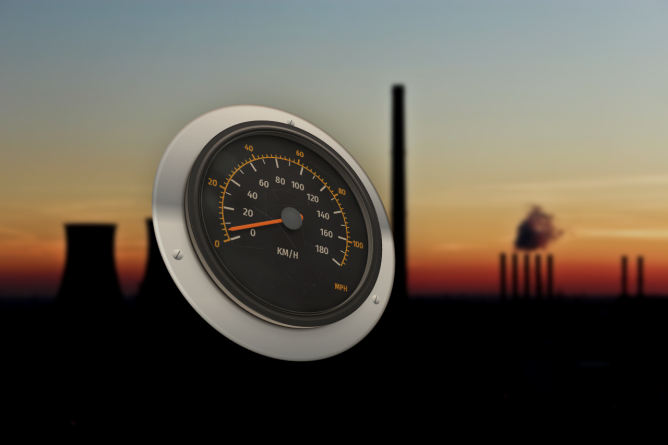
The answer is 5 km/h
